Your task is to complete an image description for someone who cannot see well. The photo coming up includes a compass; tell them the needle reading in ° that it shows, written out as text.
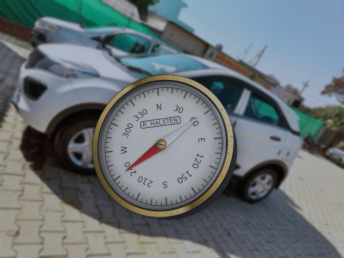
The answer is 240 °
